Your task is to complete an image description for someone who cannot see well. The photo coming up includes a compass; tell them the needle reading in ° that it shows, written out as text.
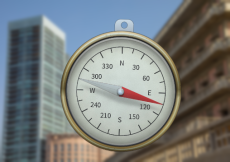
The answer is 105 °
